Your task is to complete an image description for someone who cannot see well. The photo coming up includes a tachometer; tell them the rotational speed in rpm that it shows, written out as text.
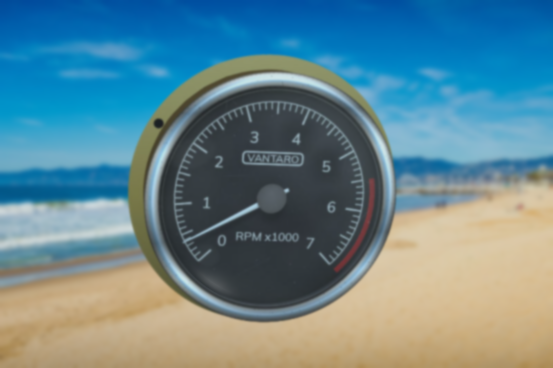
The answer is 400 rpm
